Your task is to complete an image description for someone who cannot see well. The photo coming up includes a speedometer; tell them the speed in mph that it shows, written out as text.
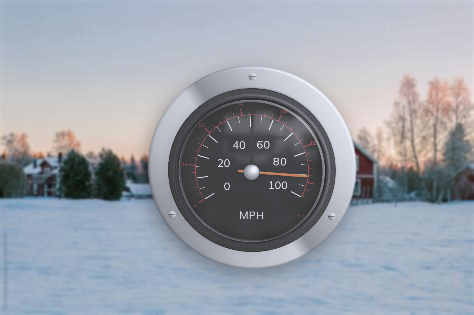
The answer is 90 mph
